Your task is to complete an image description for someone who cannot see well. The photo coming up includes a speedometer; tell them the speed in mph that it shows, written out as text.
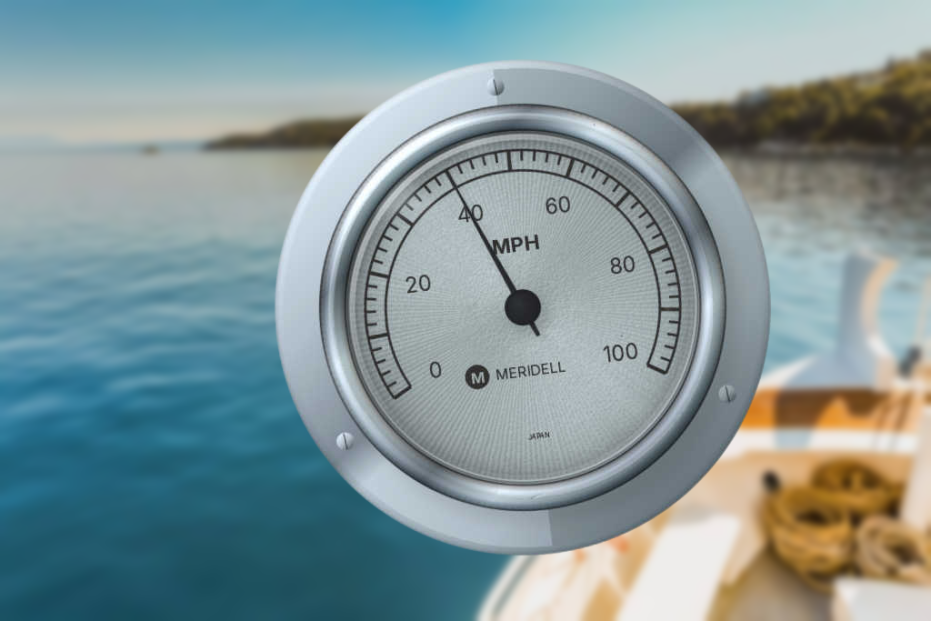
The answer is 40 mph
